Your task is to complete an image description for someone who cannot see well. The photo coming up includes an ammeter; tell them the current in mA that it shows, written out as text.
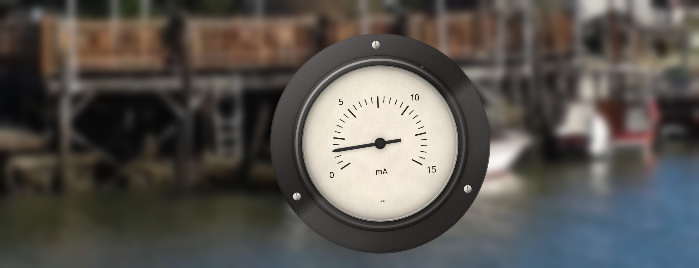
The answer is 1.5 mA
